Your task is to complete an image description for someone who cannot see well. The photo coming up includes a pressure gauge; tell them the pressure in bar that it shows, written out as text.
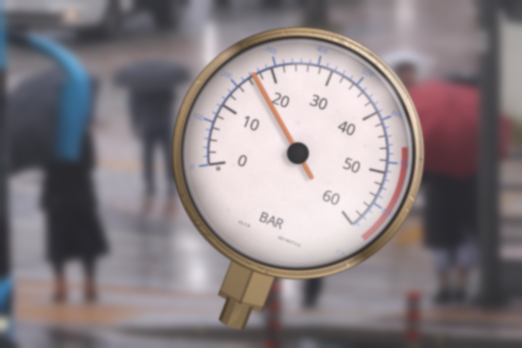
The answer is 17 bar
